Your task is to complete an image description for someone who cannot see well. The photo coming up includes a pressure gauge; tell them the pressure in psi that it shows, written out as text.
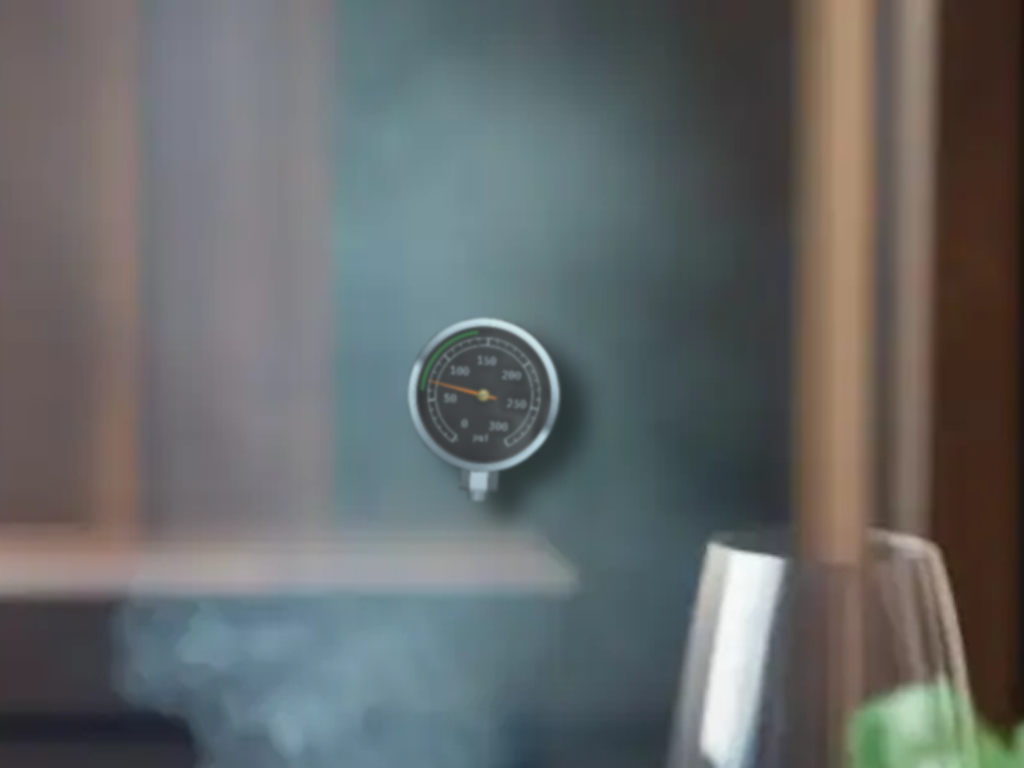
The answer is 70 psi
